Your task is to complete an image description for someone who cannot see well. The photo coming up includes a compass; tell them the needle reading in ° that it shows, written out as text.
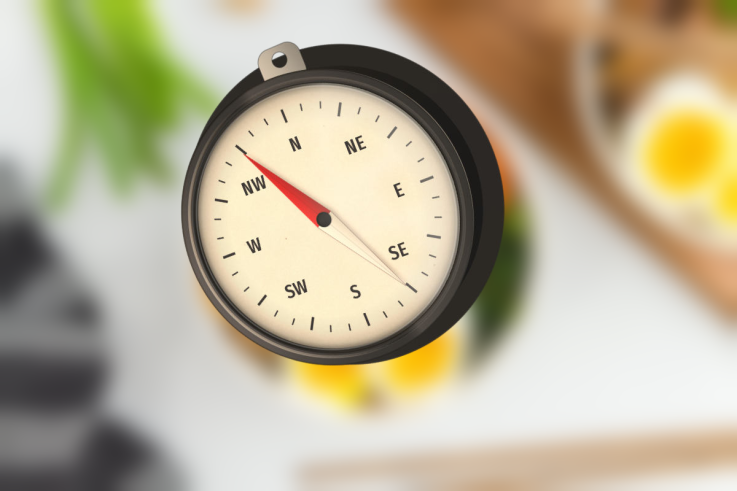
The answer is 330 °
